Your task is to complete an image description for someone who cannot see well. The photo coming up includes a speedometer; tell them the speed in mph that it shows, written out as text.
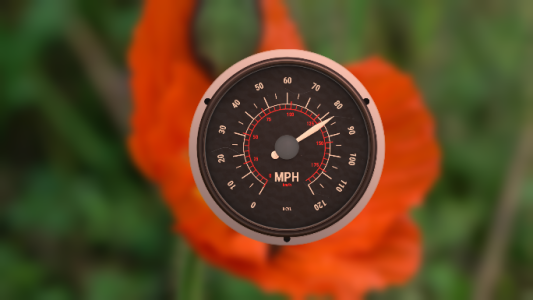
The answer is 82.5 mph
